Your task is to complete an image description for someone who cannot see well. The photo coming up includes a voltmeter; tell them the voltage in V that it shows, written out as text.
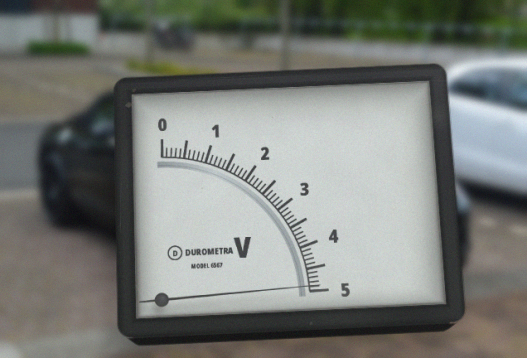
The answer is 4.9 V
